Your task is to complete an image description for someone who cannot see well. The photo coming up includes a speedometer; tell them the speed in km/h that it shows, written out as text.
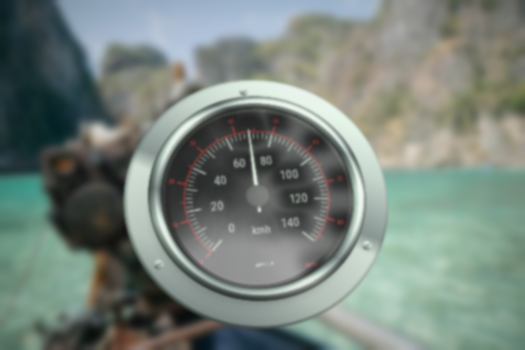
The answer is 70 km/h
